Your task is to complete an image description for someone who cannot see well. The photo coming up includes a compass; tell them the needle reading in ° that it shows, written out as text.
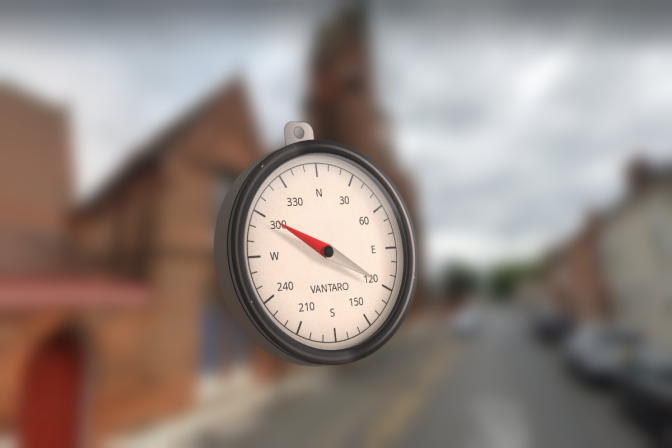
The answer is 300 °
